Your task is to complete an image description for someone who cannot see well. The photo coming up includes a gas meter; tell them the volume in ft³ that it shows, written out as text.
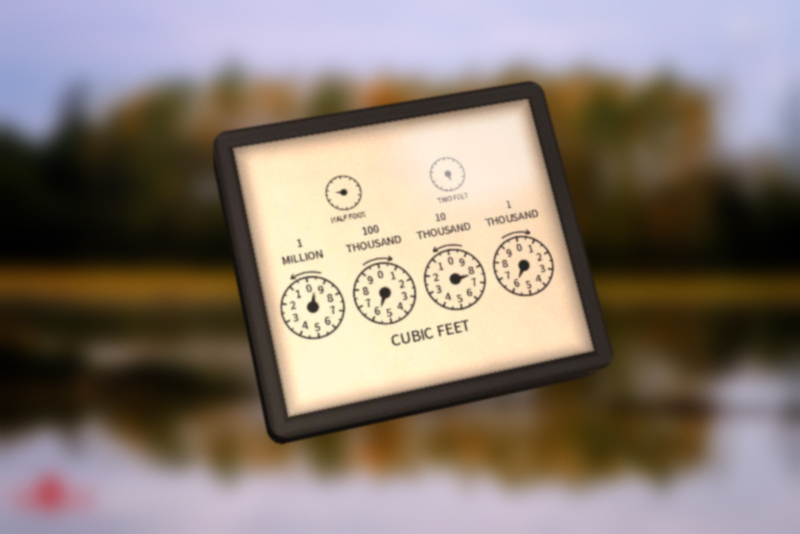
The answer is 957600 ft³
